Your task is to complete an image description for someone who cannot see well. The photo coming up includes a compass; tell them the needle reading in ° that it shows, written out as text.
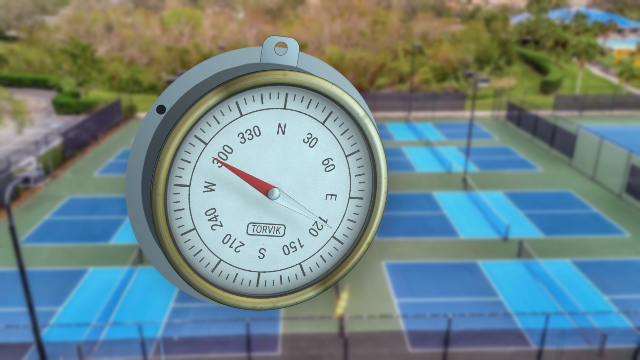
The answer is 295 °
